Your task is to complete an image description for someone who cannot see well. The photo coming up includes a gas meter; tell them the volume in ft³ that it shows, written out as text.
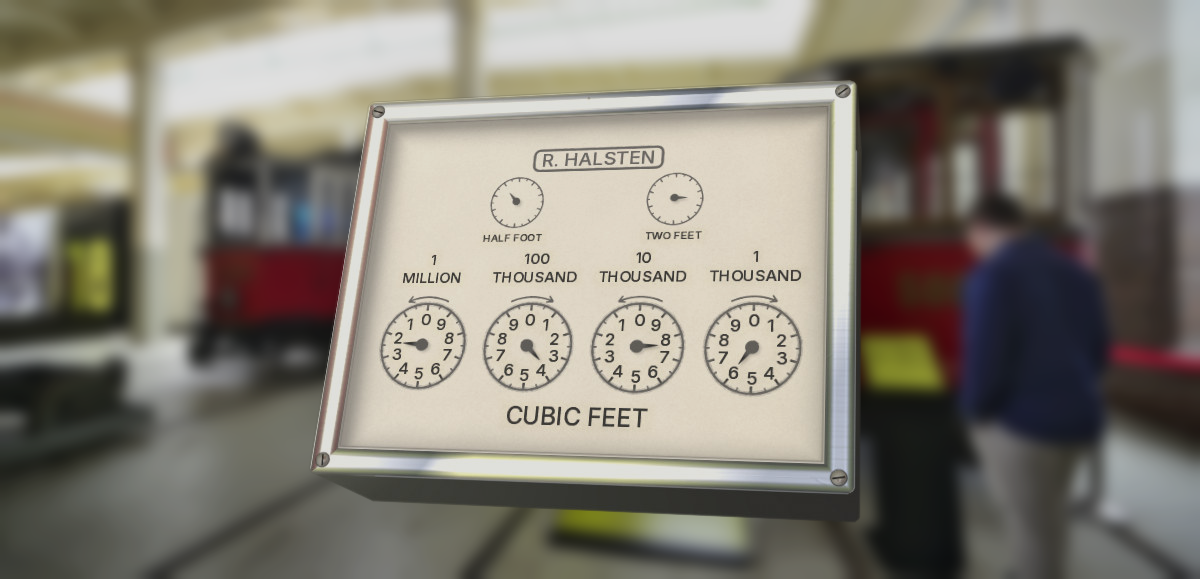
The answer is 237600 ft³
